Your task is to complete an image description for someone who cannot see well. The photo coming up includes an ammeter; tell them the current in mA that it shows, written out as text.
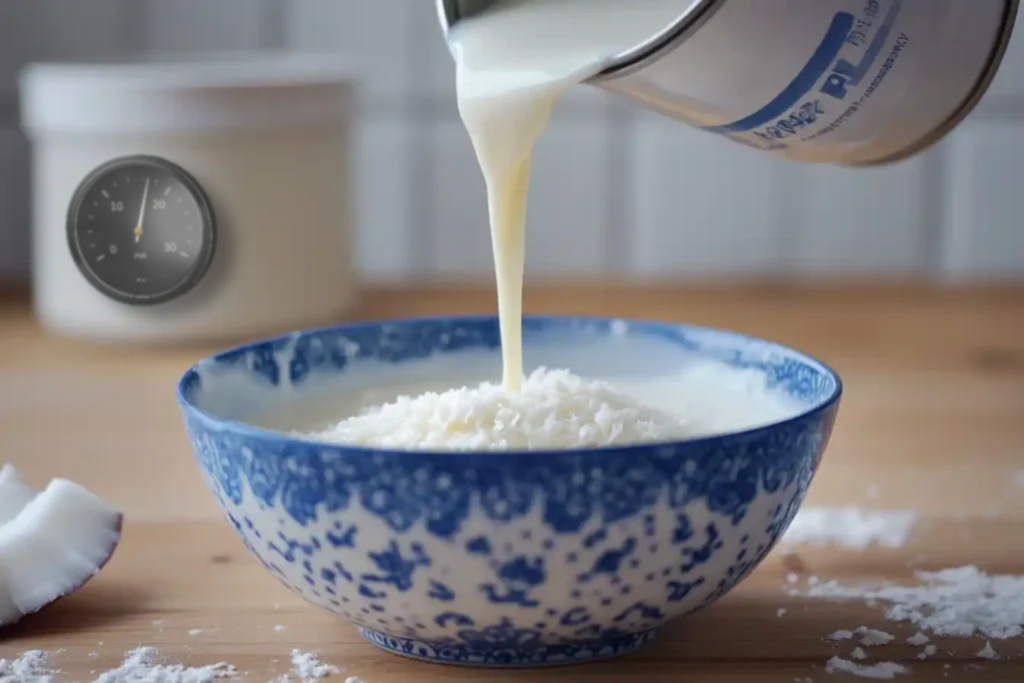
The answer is 17 mA
